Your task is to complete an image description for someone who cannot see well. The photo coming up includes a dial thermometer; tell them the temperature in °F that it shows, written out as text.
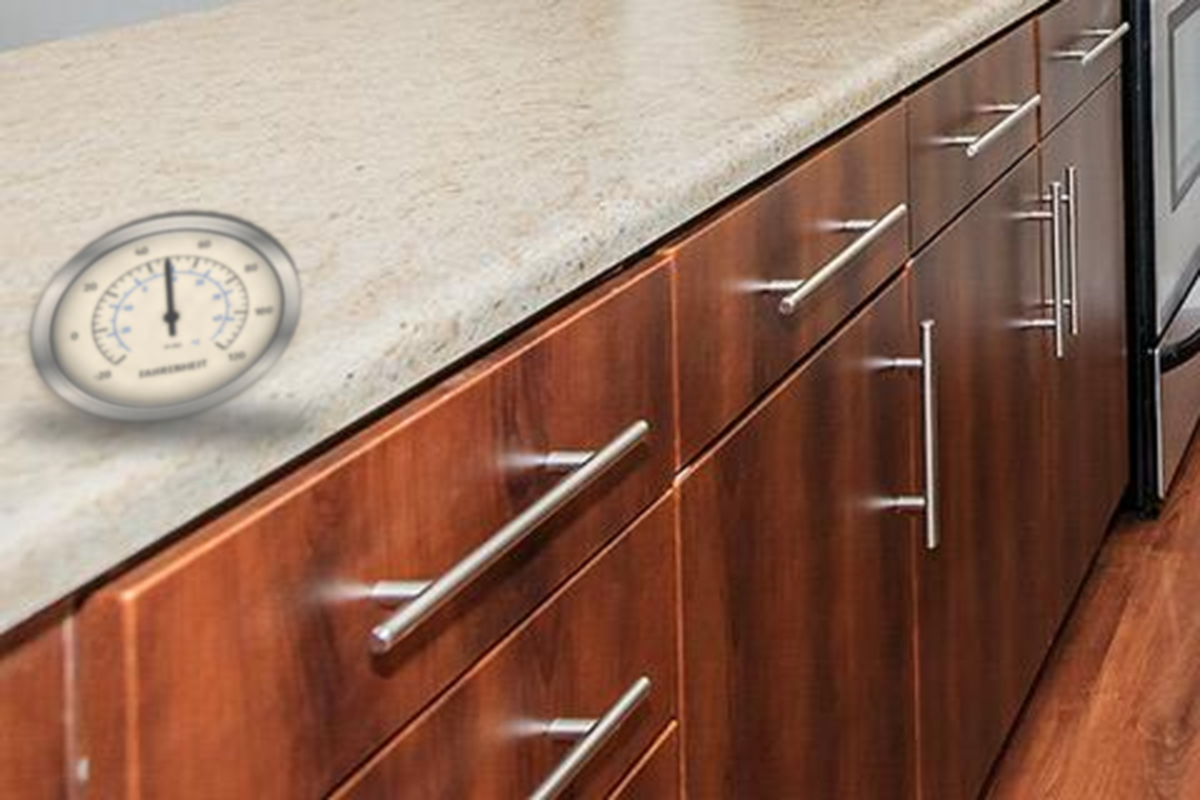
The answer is 48 °F
